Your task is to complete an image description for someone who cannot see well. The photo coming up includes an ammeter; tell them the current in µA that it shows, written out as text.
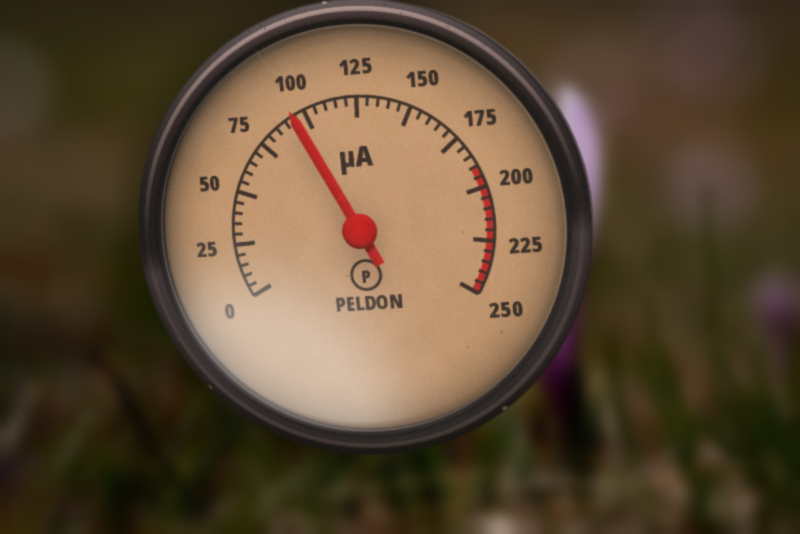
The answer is 95 µA
